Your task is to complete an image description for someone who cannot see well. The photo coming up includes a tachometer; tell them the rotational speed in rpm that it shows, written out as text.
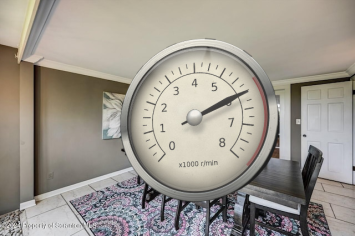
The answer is 6000 rpm
